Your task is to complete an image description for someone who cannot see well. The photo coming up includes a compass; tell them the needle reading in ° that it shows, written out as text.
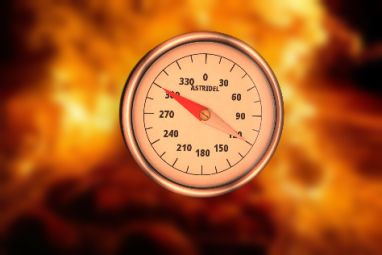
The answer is 300 °
